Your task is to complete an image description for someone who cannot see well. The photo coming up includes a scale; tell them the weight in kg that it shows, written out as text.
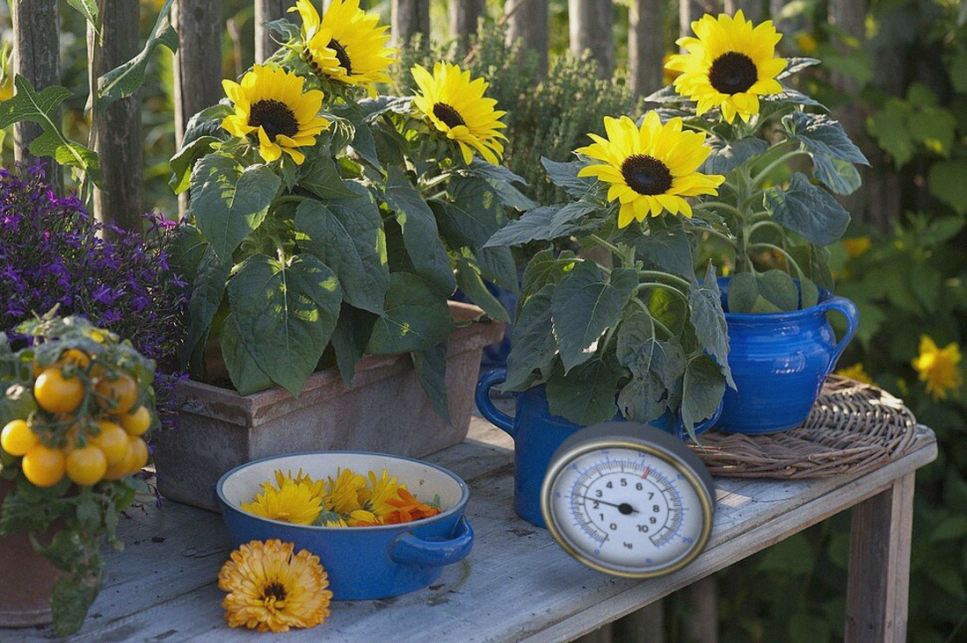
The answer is 2.5 kg
